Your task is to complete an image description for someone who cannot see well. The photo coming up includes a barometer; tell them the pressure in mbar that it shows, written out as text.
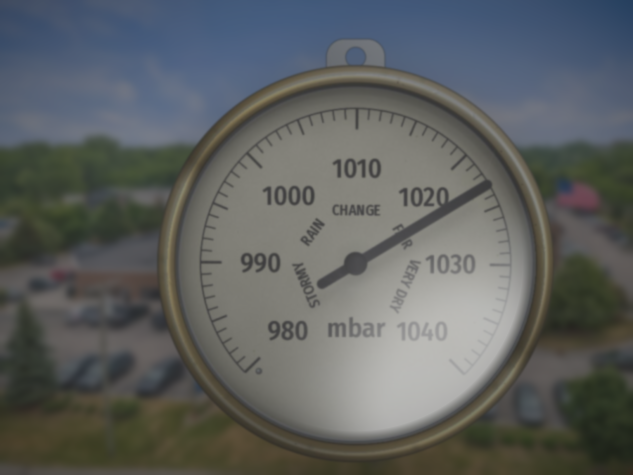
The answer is 1023 mbar
